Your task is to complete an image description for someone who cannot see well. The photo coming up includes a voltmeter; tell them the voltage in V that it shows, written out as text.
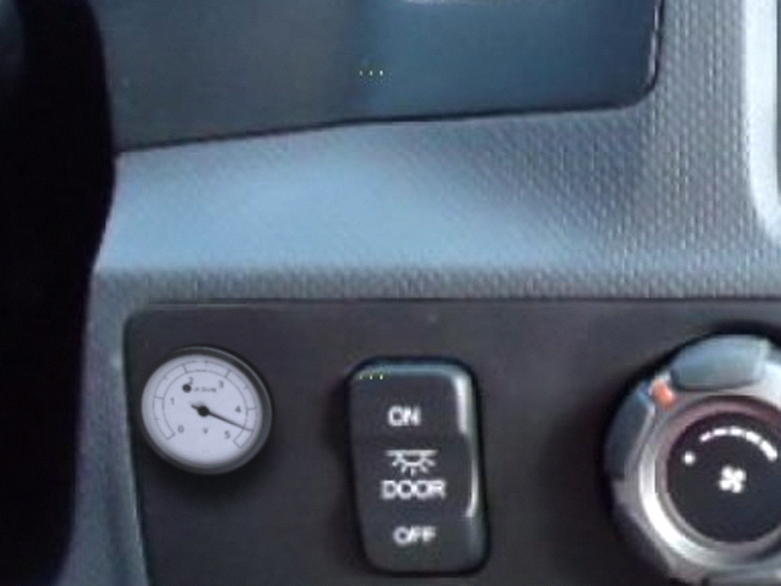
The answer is 4.5 V
